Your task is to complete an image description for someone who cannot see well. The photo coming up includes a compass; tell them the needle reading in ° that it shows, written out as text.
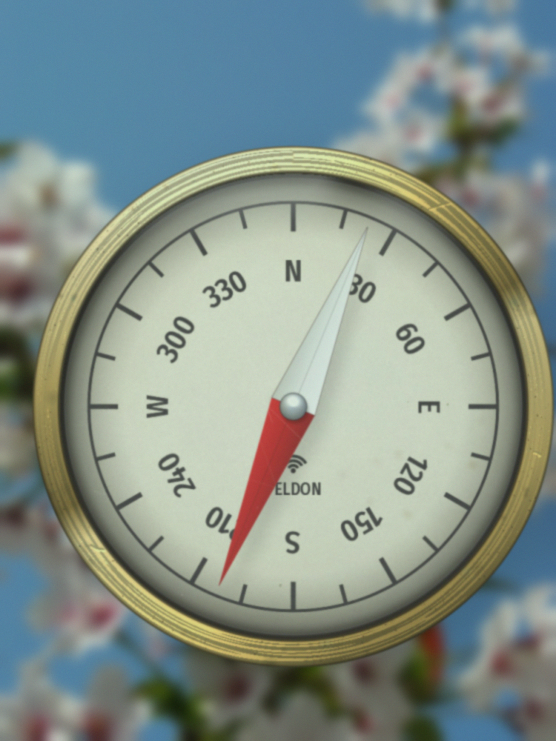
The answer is 202.5 °
